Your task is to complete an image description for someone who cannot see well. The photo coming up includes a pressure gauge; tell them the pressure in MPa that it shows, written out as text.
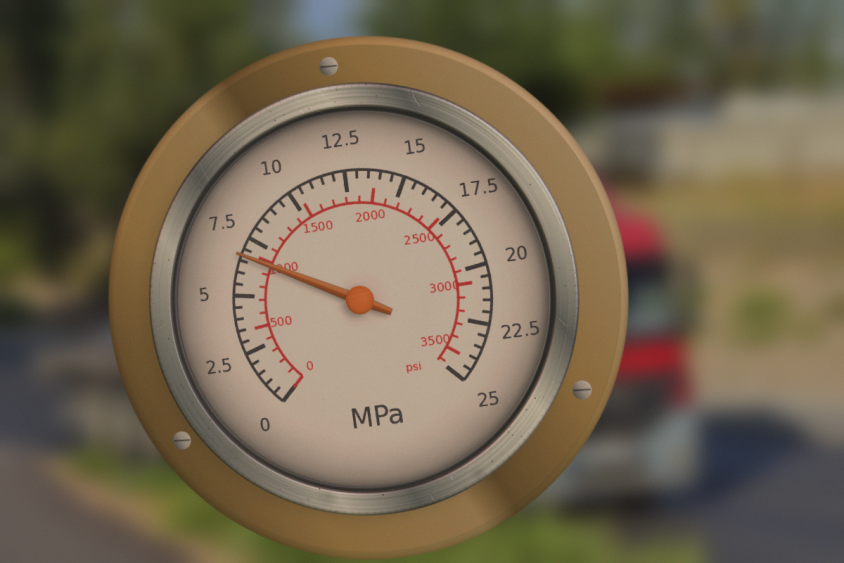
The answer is 6.75 MPa
